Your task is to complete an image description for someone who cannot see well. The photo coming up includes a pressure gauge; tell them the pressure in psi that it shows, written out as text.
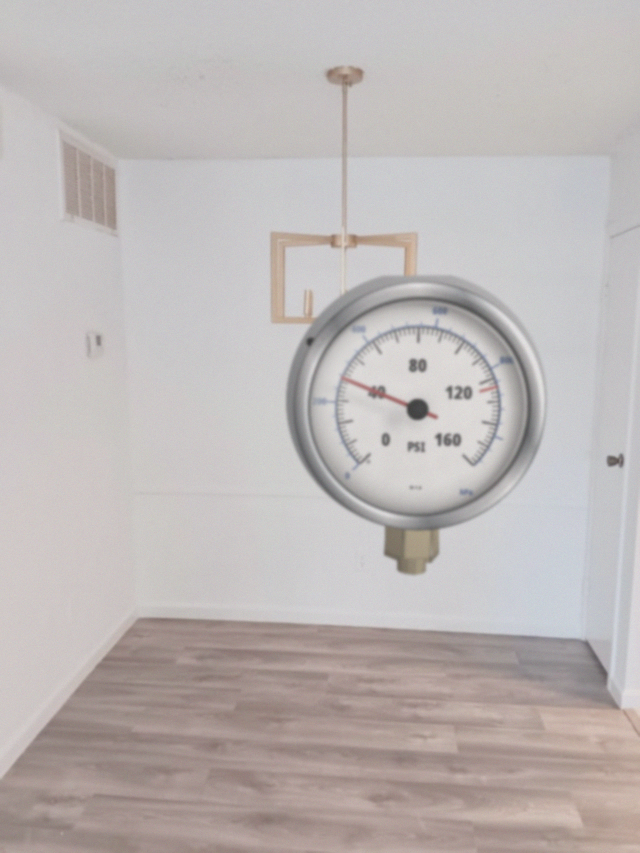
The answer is 40 psi
